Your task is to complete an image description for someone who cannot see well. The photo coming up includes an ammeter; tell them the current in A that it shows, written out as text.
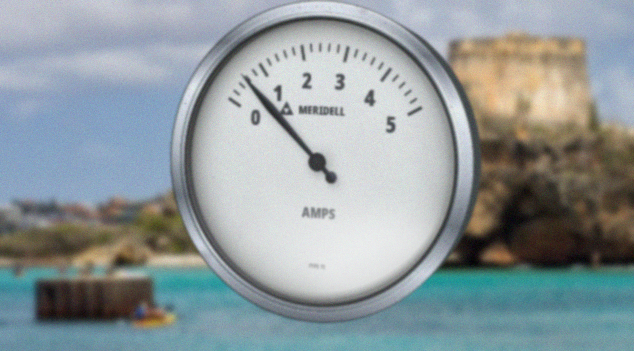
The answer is 0.6 A
